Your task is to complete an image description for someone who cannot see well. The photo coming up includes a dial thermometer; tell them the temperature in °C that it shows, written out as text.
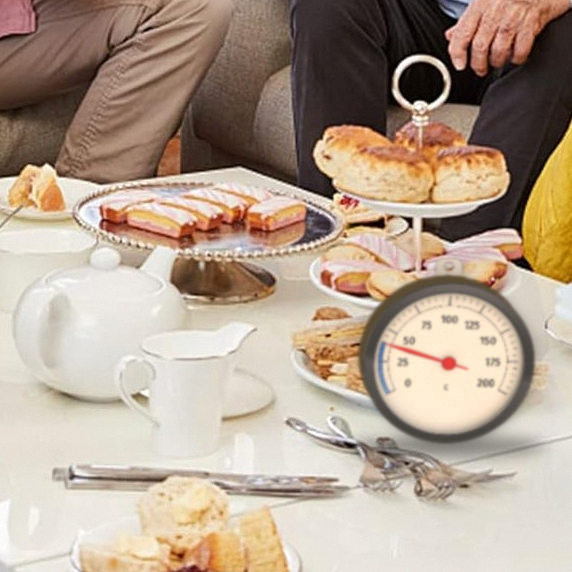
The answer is 40 °C
